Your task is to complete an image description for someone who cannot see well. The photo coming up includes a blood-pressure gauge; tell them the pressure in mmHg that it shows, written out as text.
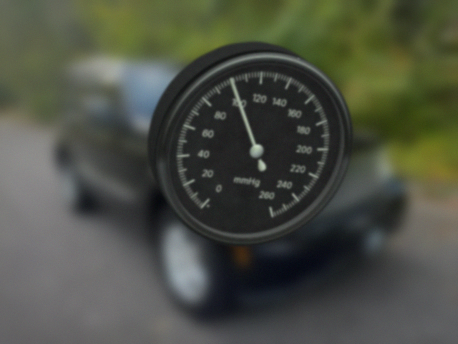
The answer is 100 mmHg
